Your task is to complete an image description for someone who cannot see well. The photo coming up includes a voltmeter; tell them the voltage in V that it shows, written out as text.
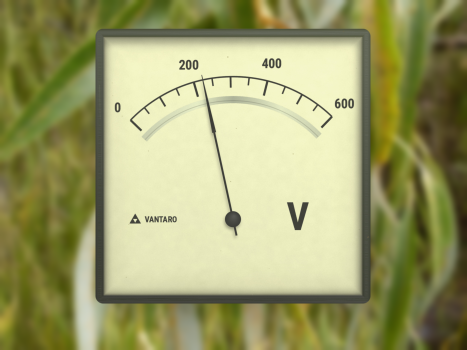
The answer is 225 V
